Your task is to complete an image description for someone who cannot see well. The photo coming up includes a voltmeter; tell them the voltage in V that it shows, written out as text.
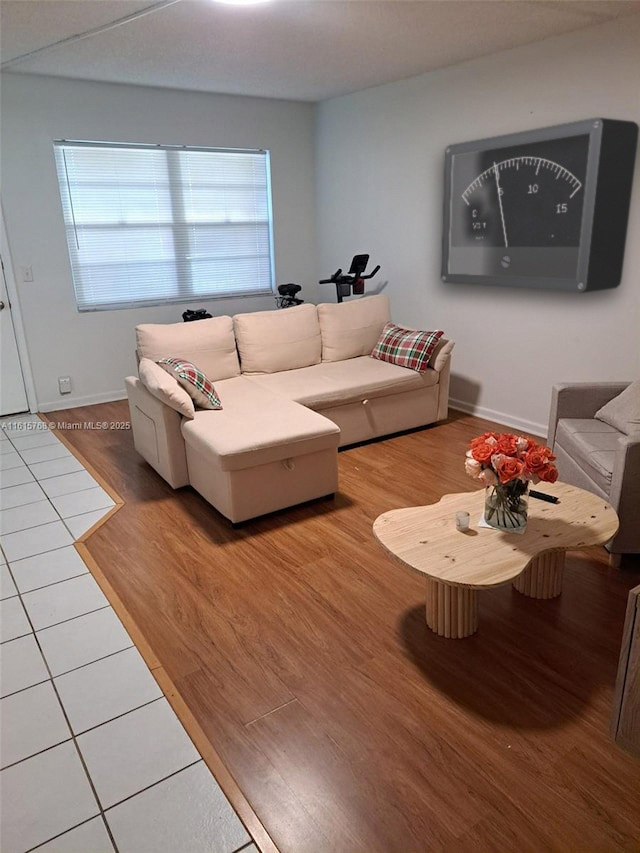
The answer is 5 V
